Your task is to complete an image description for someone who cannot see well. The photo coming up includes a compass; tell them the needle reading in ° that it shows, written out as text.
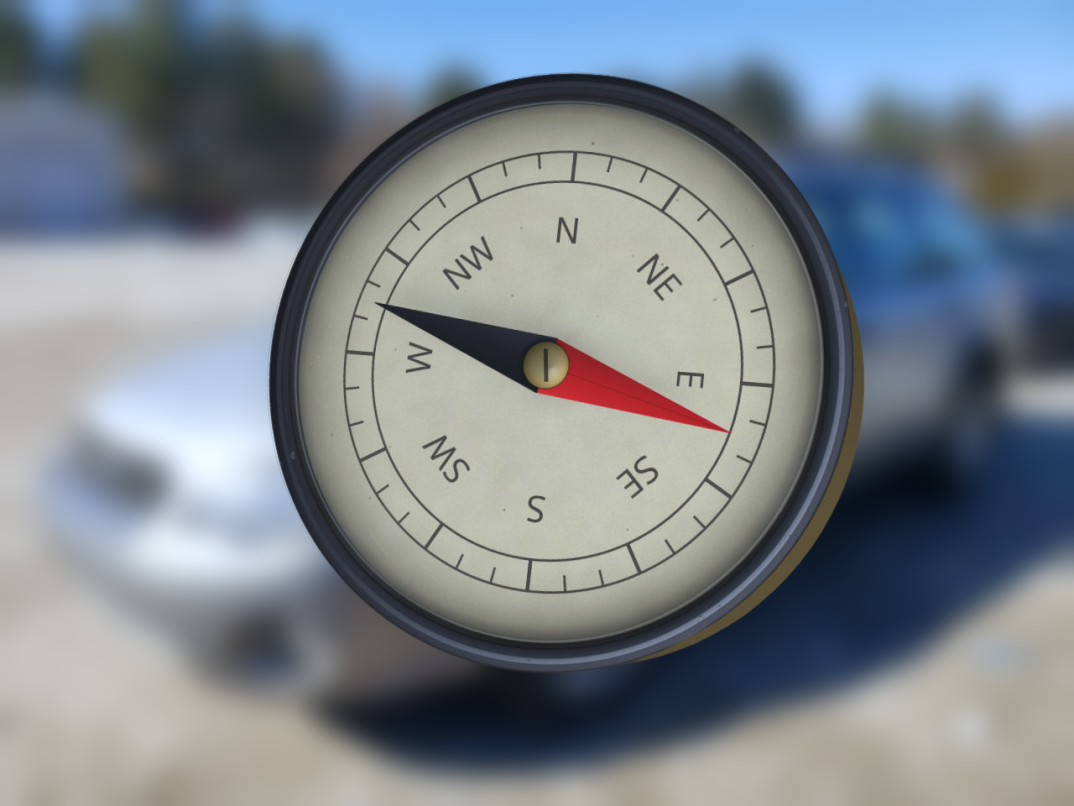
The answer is 105 °
